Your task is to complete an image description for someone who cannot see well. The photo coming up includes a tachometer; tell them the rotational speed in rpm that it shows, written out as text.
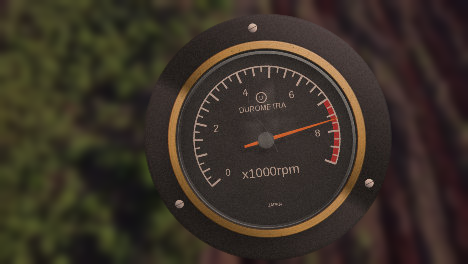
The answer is 7625 rpm
